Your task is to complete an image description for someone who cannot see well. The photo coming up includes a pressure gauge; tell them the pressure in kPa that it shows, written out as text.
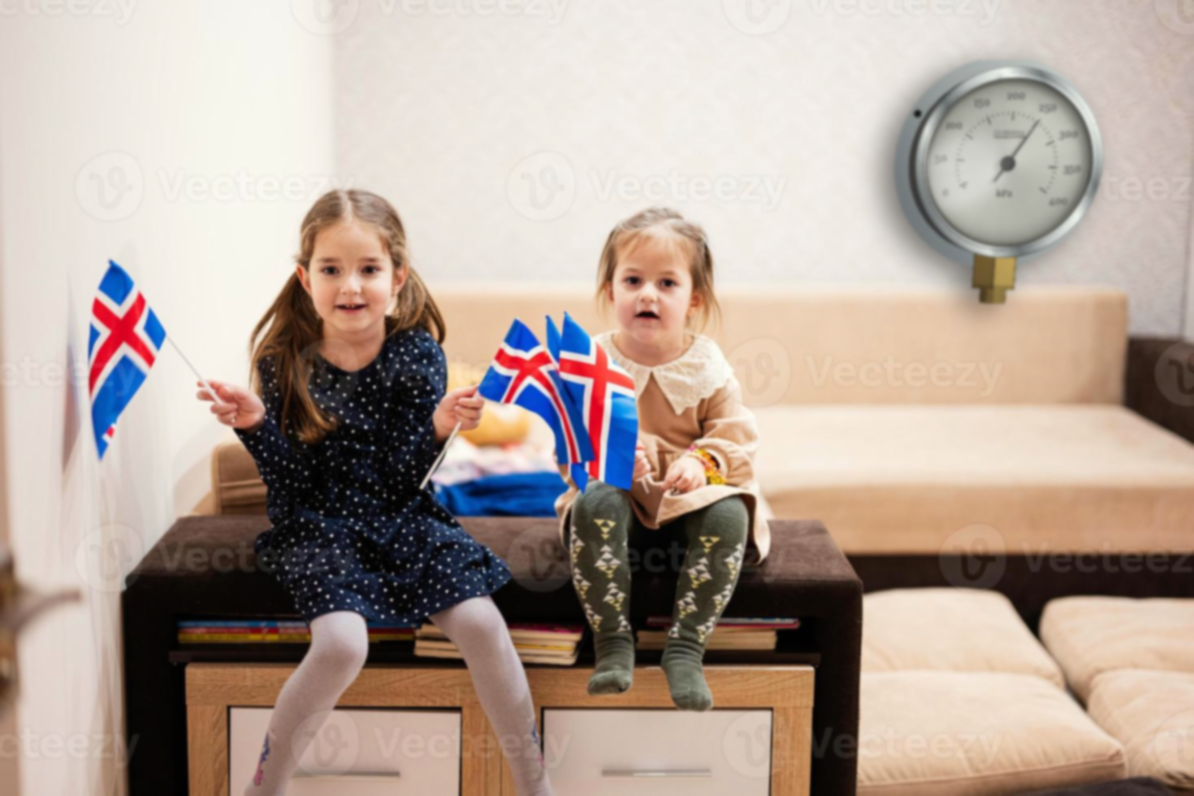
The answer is 250 kPa
